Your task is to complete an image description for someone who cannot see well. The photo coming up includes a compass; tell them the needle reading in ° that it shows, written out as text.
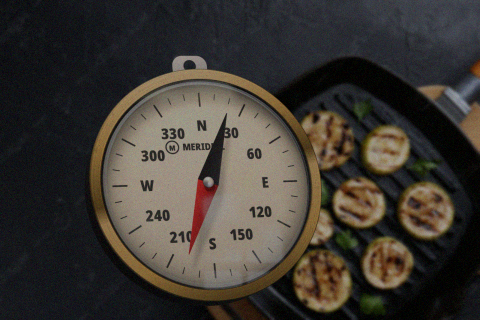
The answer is 200 °
